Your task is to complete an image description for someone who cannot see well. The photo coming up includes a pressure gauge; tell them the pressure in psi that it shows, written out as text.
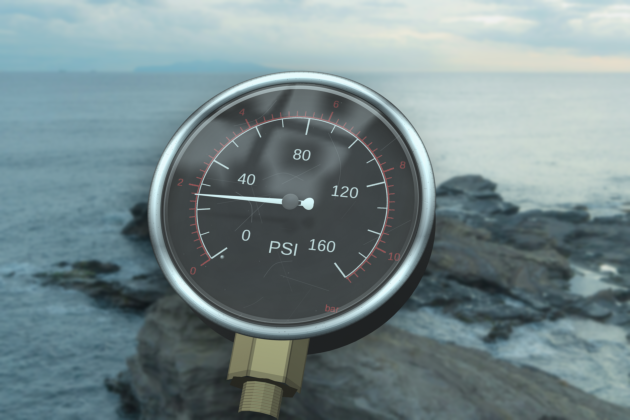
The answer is 25 psi
